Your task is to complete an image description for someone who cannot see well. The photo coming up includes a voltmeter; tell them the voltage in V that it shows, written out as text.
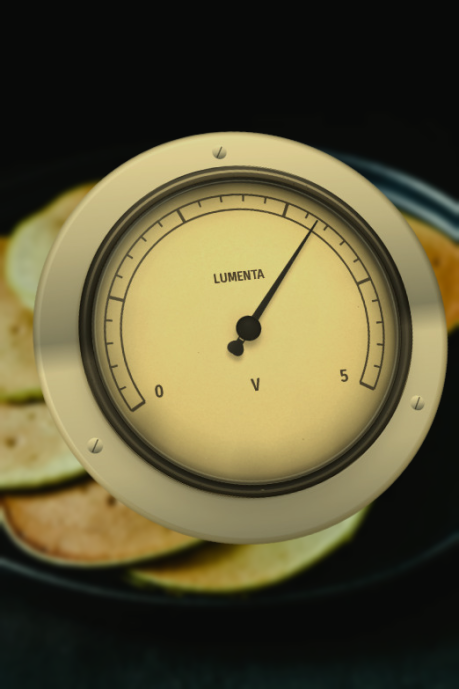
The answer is 3.3 V
